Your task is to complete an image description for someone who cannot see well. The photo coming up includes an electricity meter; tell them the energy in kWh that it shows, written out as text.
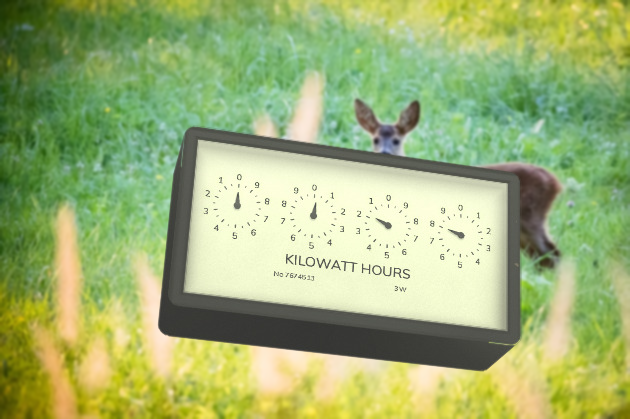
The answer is 18 kWh
